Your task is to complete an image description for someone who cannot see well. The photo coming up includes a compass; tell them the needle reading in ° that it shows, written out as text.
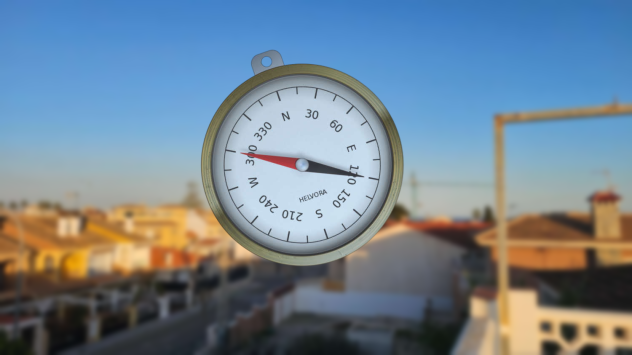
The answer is 300 °
